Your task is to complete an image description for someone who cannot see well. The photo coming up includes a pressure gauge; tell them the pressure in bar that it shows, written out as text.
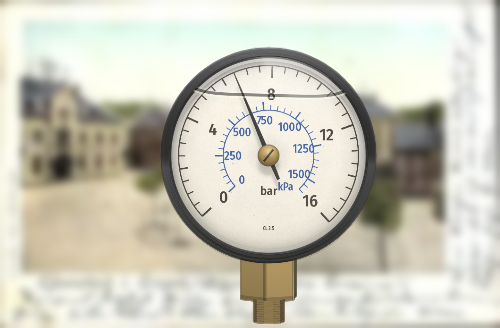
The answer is 6.5 bar
